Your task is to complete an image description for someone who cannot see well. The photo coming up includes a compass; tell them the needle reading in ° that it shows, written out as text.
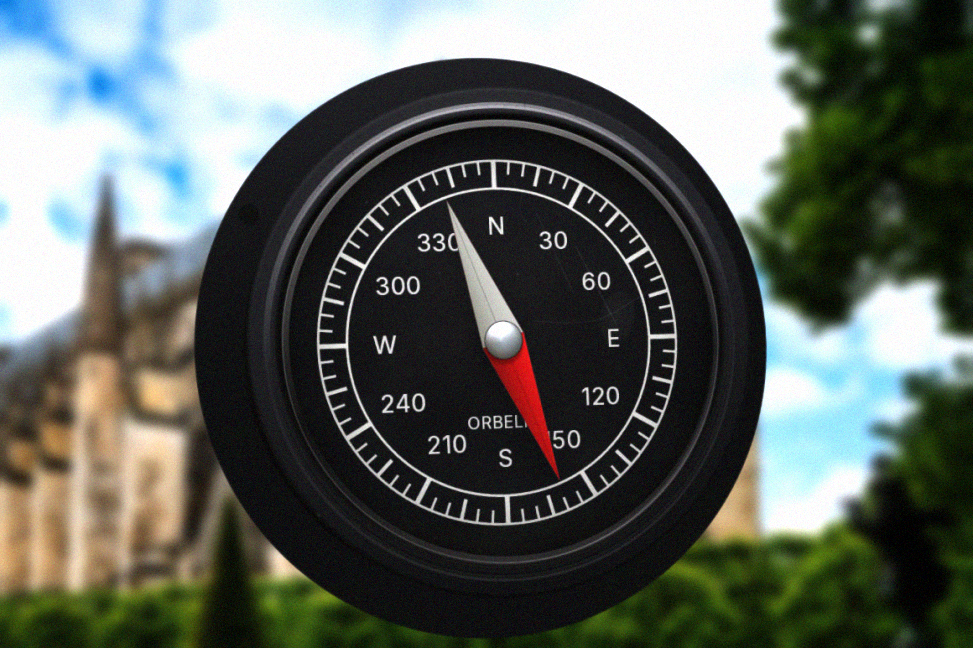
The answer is 160 °
